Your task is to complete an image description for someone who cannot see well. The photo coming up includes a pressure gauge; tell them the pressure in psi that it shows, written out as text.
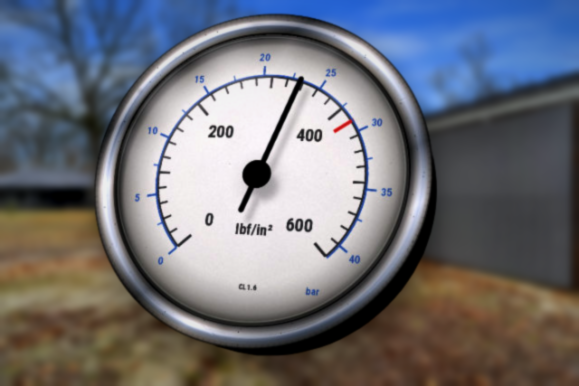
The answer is 340 psi
